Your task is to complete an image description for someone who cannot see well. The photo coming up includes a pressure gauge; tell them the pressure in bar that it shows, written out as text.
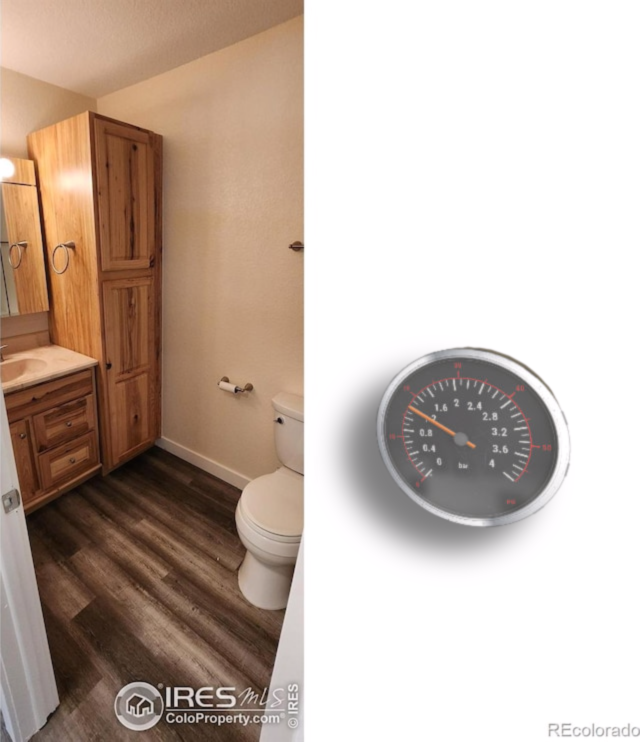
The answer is 1.2 bar
